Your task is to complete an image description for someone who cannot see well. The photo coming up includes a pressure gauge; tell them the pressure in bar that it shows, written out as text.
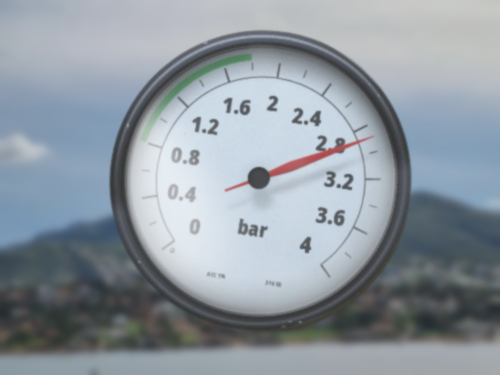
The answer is 2.9 bar
